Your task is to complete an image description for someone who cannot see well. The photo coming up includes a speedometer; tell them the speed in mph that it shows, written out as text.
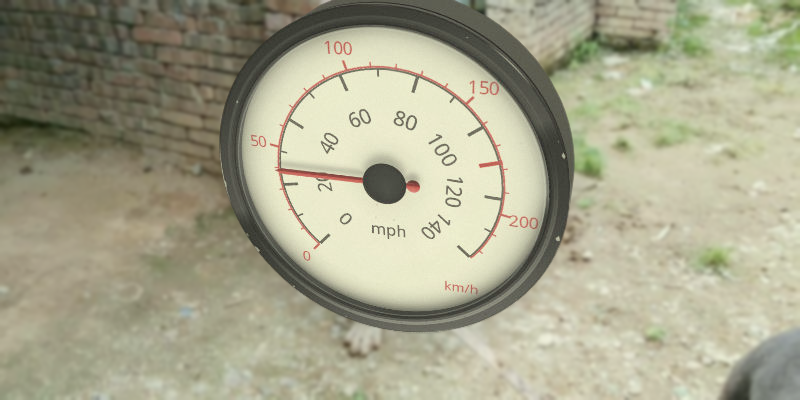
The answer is 25 mph
